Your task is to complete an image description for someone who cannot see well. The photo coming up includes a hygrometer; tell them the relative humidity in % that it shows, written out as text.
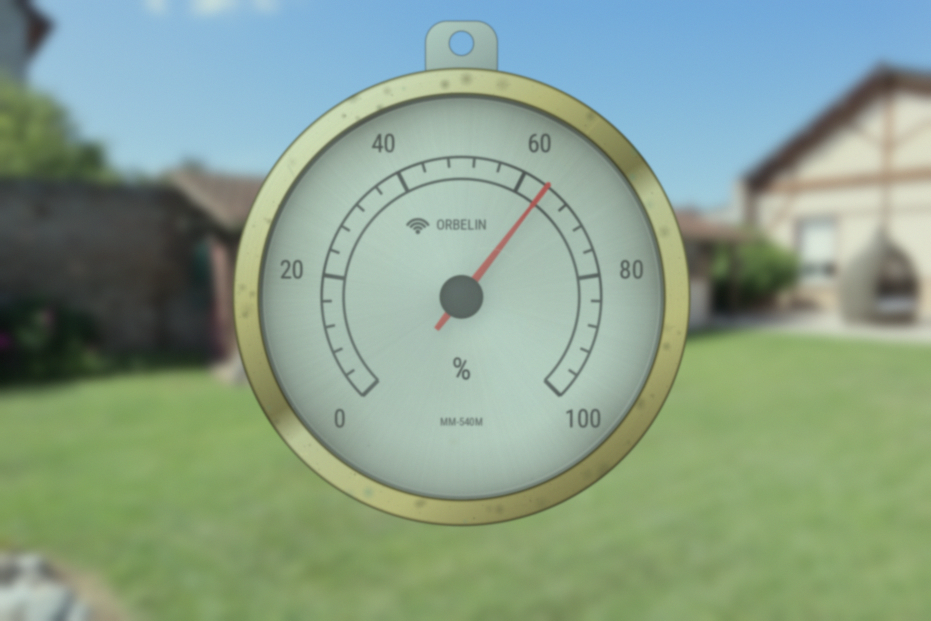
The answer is 64 %
